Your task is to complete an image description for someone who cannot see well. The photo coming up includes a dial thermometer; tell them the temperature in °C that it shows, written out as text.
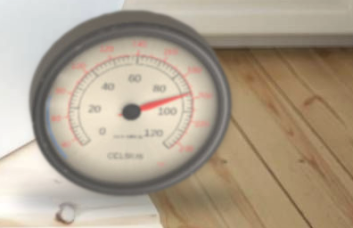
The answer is 90 °C
